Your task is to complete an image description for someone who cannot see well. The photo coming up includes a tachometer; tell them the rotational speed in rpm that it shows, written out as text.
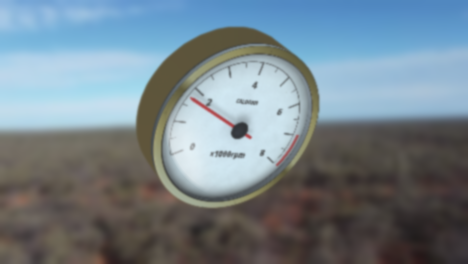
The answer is 1750 rpm
